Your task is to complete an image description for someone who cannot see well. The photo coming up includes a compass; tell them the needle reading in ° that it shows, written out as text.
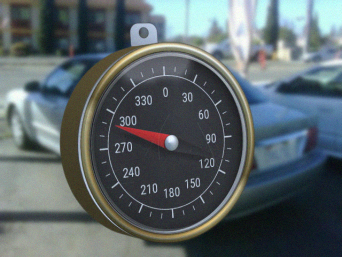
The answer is 290 °
